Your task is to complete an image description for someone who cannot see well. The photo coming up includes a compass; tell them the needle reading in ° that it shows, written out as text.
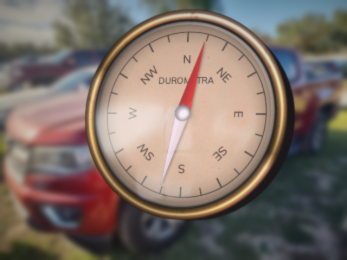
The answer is 15 °
